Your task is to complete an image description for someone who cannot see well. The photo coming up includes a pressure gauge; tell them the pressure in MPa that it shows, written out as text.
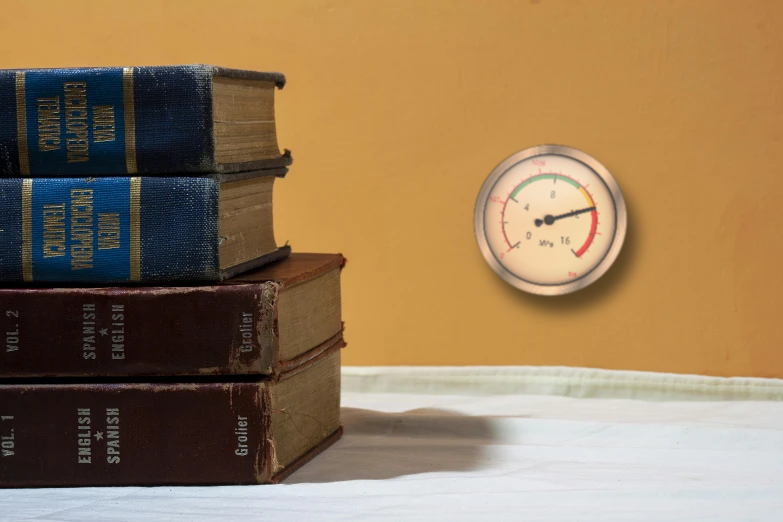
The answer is 12 MPa
